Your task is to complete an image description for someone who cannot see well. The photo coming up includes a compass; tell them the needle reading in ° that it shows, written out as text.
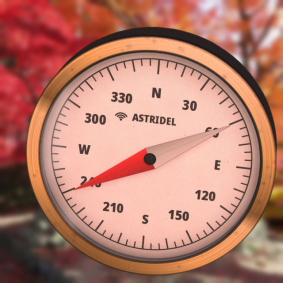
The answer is 240 °
